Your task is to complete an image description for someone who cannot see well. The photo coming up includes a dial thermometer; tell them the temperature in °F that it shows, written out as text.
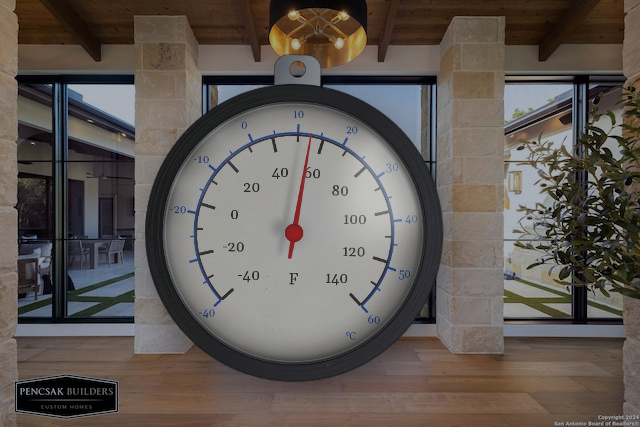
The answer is 55 °F
